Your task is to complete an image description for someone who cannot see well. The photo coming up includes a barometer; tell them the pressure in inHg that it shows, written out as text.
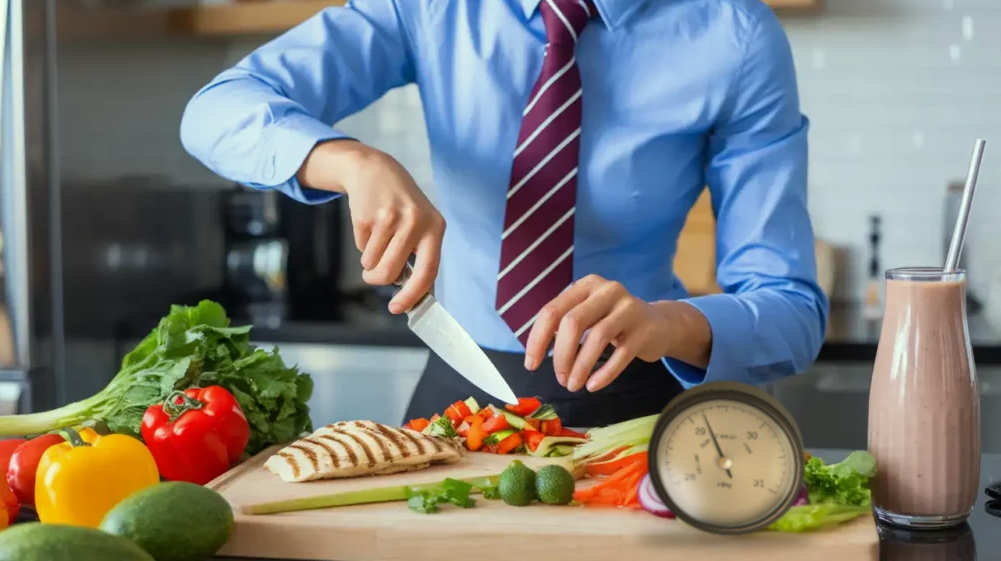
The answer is 29.2 inHg
